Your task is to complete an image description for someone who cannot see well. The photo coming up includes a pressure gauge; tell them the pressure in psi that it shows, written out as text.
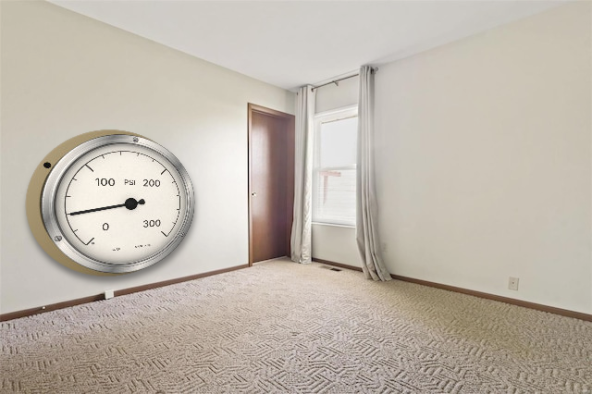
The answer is 40 psi
